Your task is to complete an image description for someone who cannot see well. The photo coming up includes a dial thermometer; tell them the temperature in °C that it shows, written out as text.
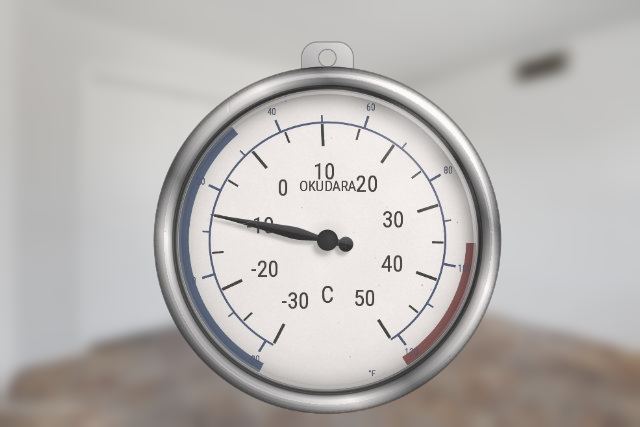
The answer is -10 °C
